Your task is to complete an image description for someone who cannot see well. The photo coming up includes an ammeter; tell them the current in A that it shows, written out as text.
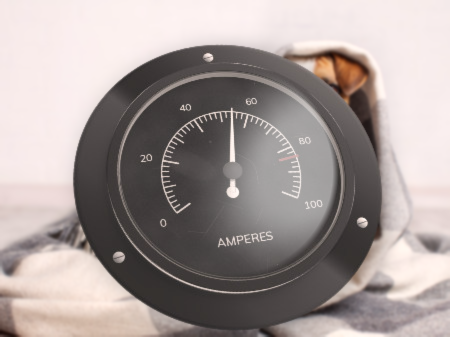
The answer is 54 A
